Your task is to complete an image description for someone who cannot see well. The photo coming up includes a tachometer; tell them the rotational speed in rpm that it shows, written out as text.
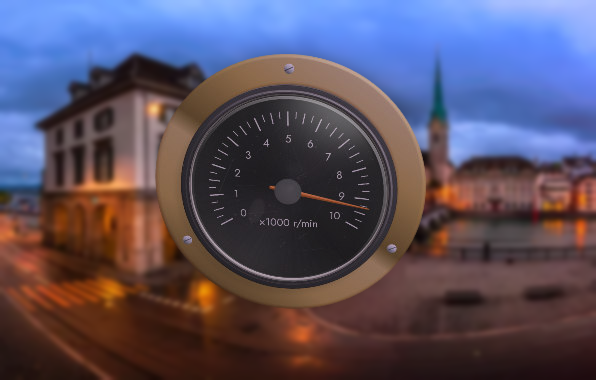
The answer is 9250 rpm
